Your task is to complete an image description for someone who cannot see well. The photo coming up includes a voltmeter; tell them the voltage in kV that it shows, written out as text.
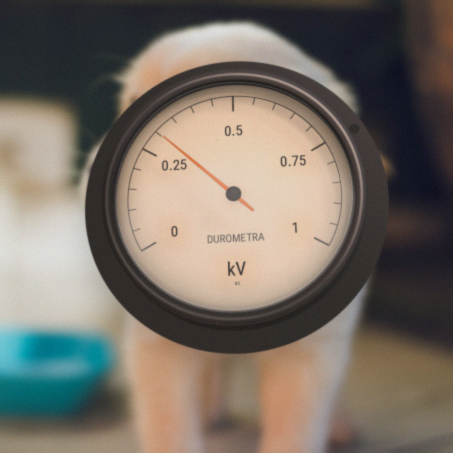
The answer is 0.3 kV
